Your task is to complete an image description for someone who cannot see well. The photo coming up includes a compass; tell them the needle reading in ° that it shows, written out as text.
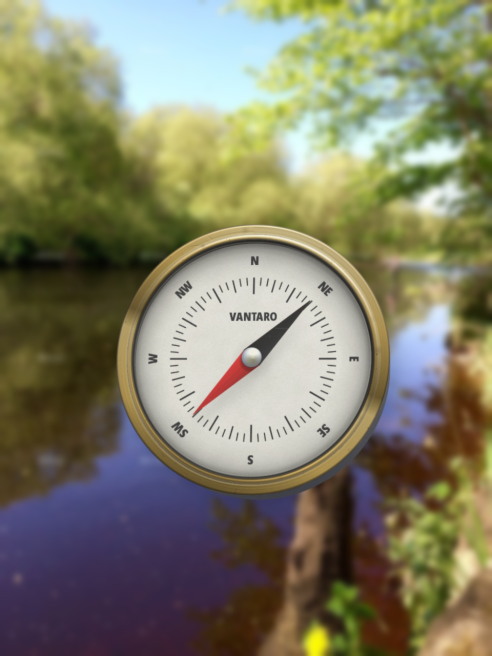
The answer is 225 °
